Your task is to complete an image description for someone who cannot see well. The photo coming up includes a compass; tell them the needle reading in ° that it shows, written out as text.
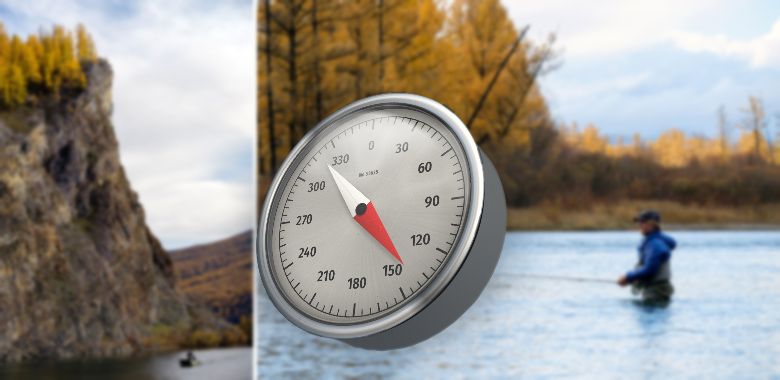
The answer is 140 °
